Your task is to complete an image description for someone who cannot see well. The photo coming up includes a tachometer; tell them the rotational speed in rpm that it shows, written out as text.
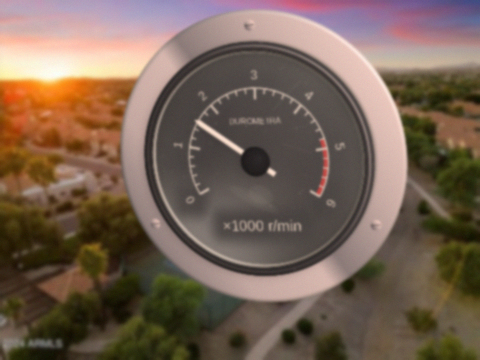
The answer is 1600 rpm
